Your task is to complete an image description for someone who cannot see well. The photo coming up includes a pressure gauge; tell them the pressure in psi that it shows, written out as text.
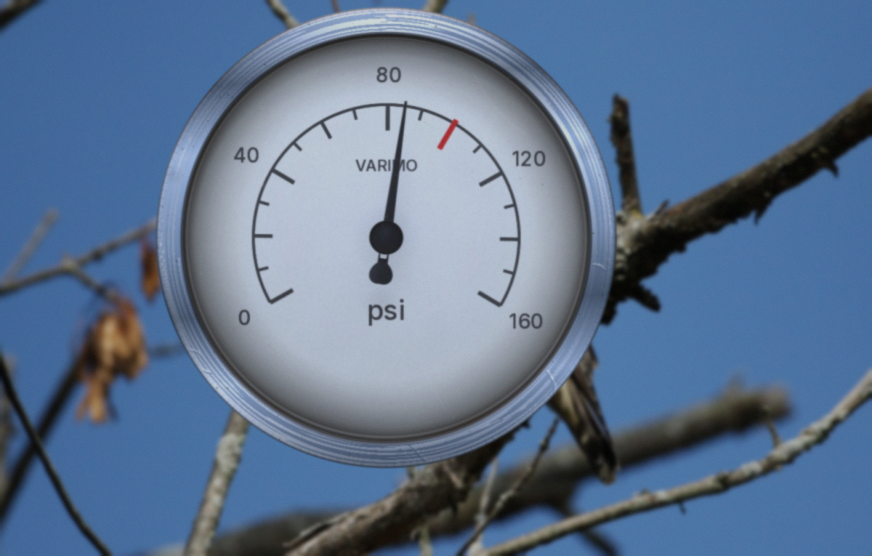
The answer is 85 psi
